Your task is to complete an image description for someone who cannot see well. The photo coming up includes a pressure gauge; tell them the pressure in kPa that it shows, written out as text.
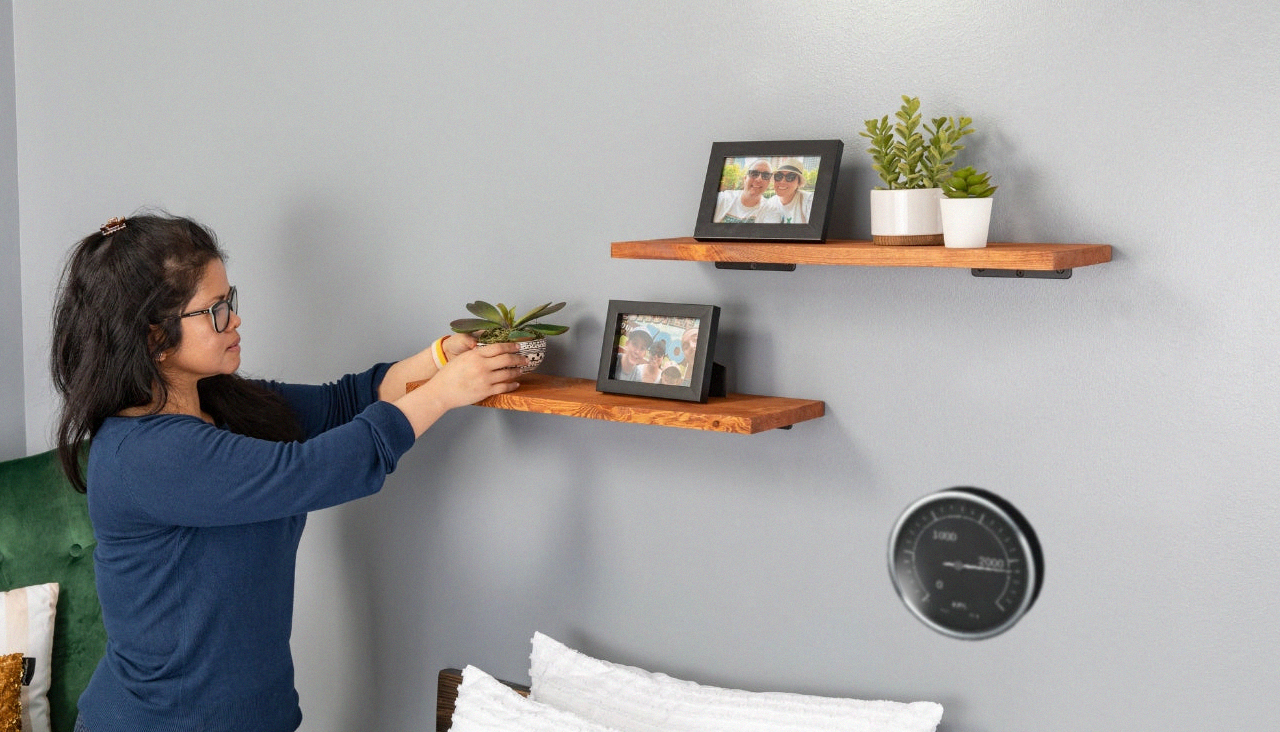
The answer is 2100 kPa
